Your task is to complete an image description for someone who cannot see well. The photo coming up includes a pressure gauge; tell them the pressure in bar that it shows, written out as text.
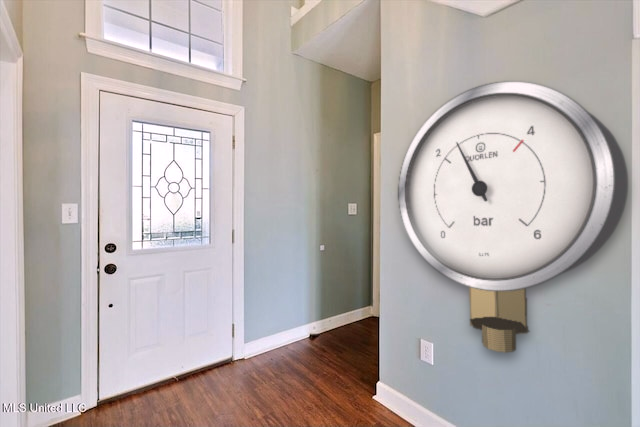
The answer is 2.5 bar
